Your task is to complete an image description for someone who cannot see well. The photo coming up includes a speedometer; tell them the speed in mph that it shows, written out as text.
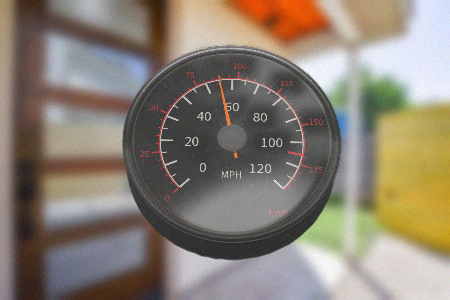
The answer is 55 mph
